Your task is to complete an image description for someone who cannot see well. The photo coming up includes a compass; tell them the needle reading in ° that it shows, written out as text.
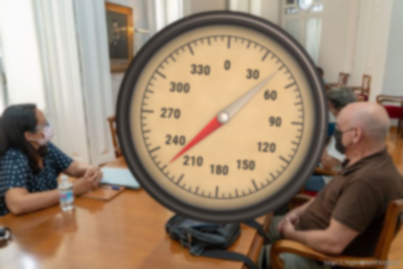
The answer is 225 °
